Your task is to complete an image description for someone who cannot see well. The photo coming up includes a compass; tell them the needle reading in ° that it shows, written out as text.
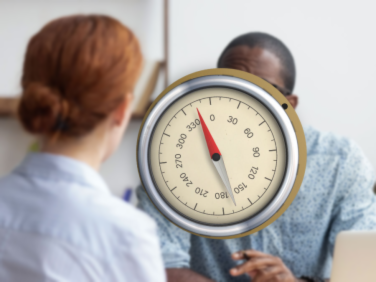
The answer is 345 °
